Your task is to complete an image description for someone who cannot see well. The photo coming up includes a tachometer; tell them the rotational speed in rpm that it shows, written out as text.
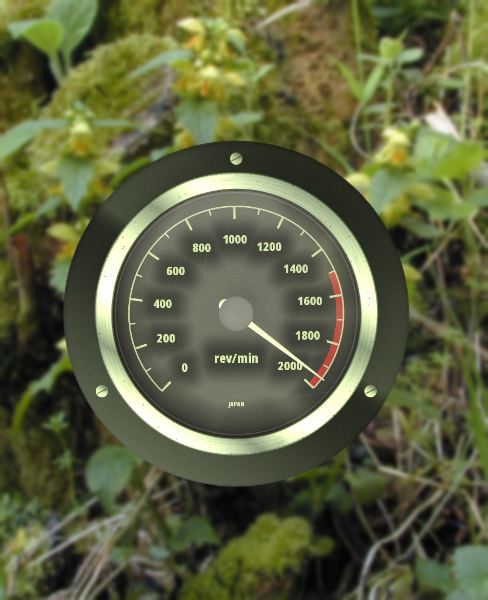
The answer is 1950 rpm
